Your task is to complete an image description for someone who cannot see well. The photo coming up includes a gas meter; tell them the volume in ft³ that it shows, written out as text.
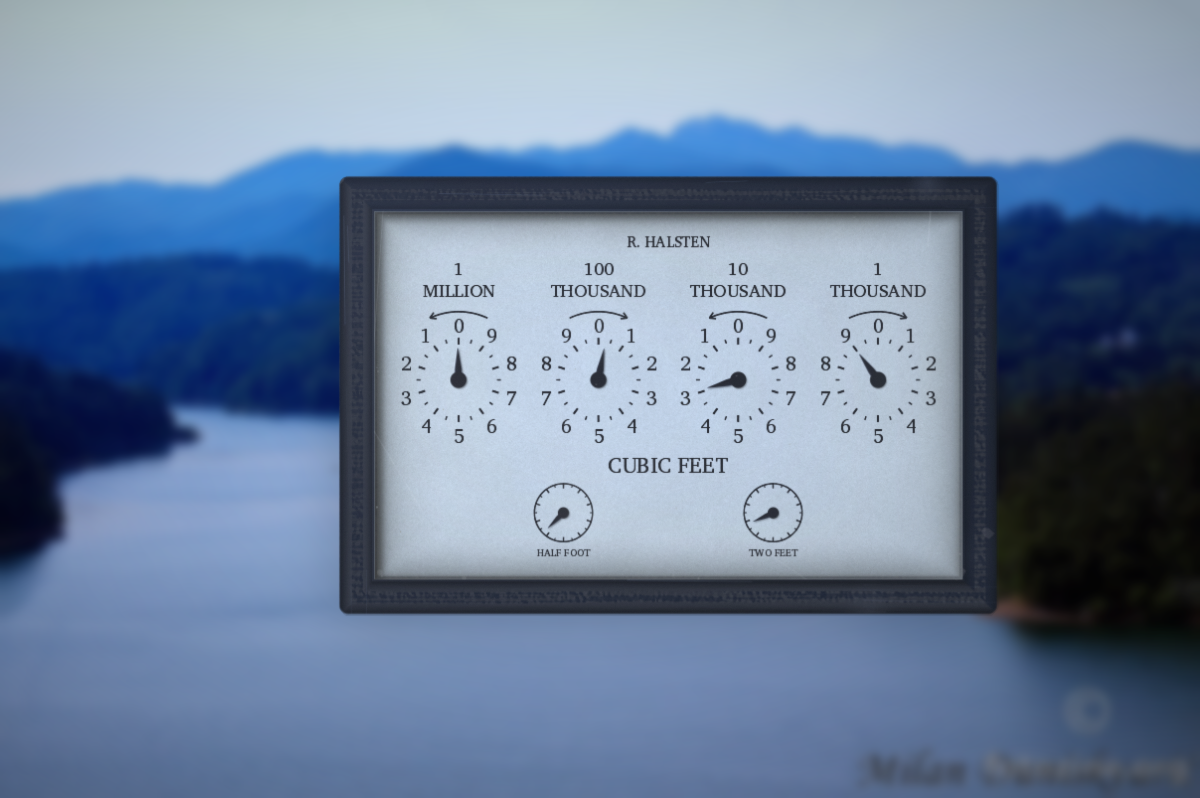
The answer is 2900 ft³
